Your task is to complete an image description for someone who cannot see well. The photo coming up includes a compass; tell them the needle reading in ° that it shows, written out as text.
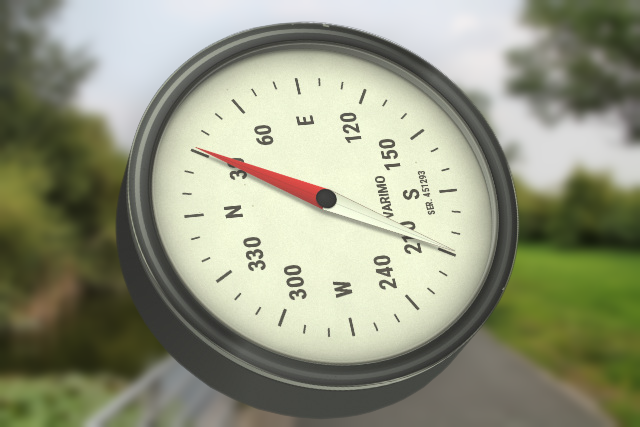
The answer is 30 °
